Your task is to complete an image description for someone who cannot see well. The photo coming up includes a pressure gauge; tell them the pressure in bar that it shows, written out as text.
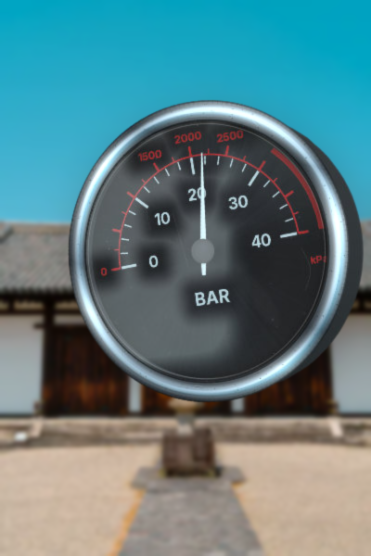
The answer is 22 bar
